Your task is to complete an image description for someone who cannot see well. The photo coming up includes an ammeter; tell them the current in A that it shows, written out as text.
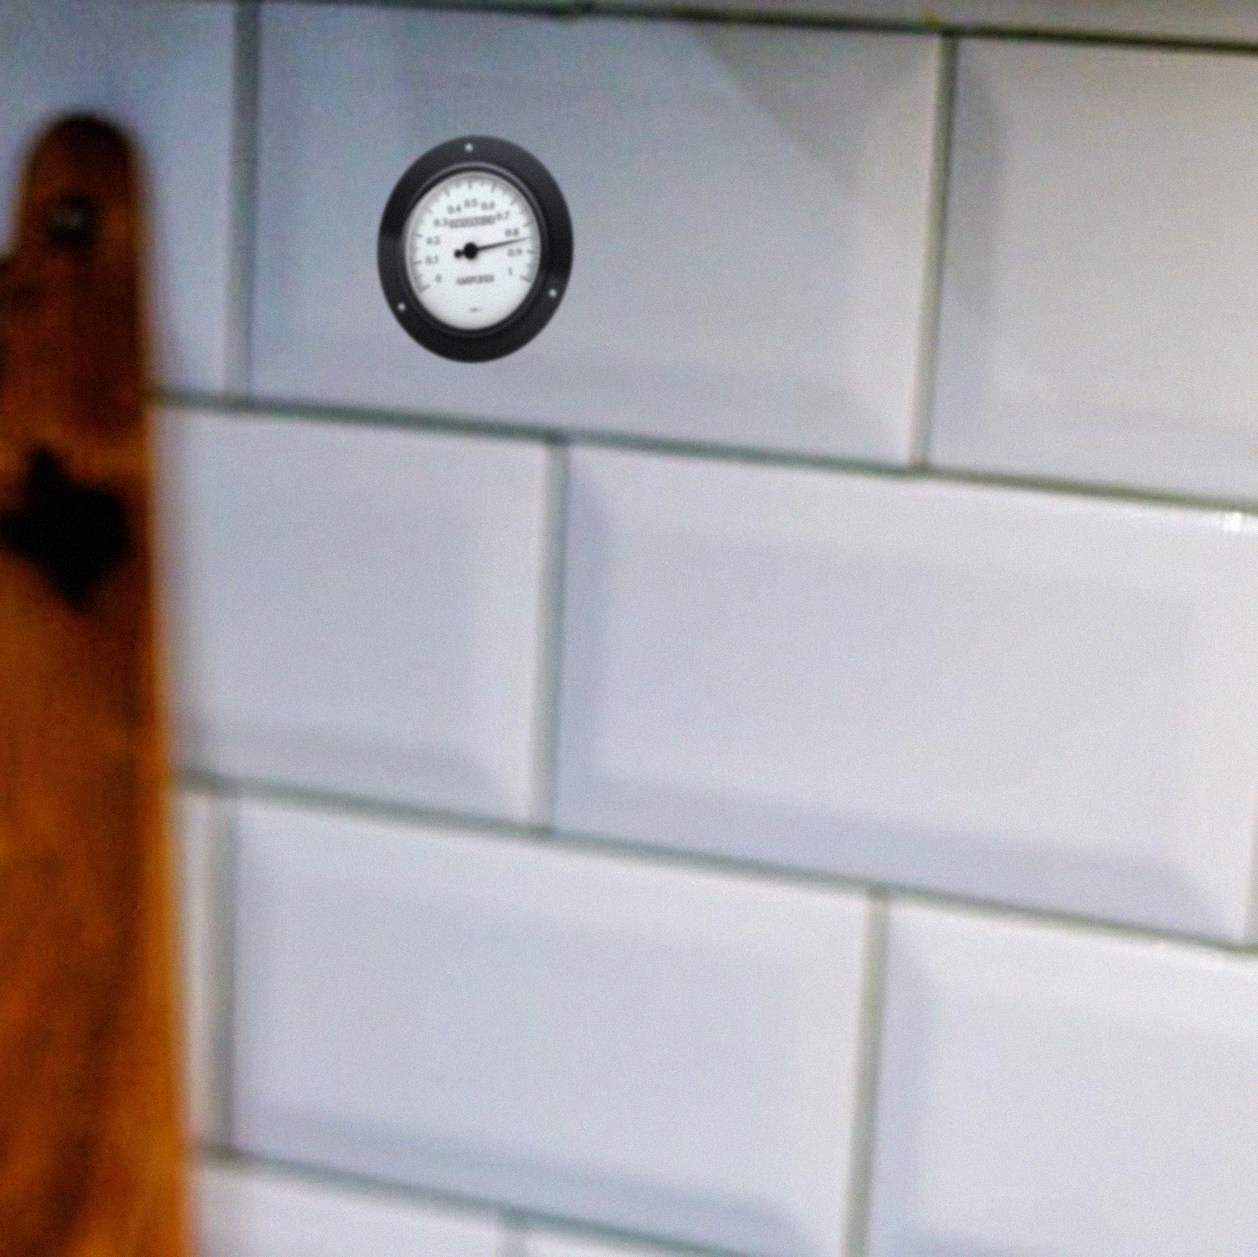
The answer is 0.85 A
